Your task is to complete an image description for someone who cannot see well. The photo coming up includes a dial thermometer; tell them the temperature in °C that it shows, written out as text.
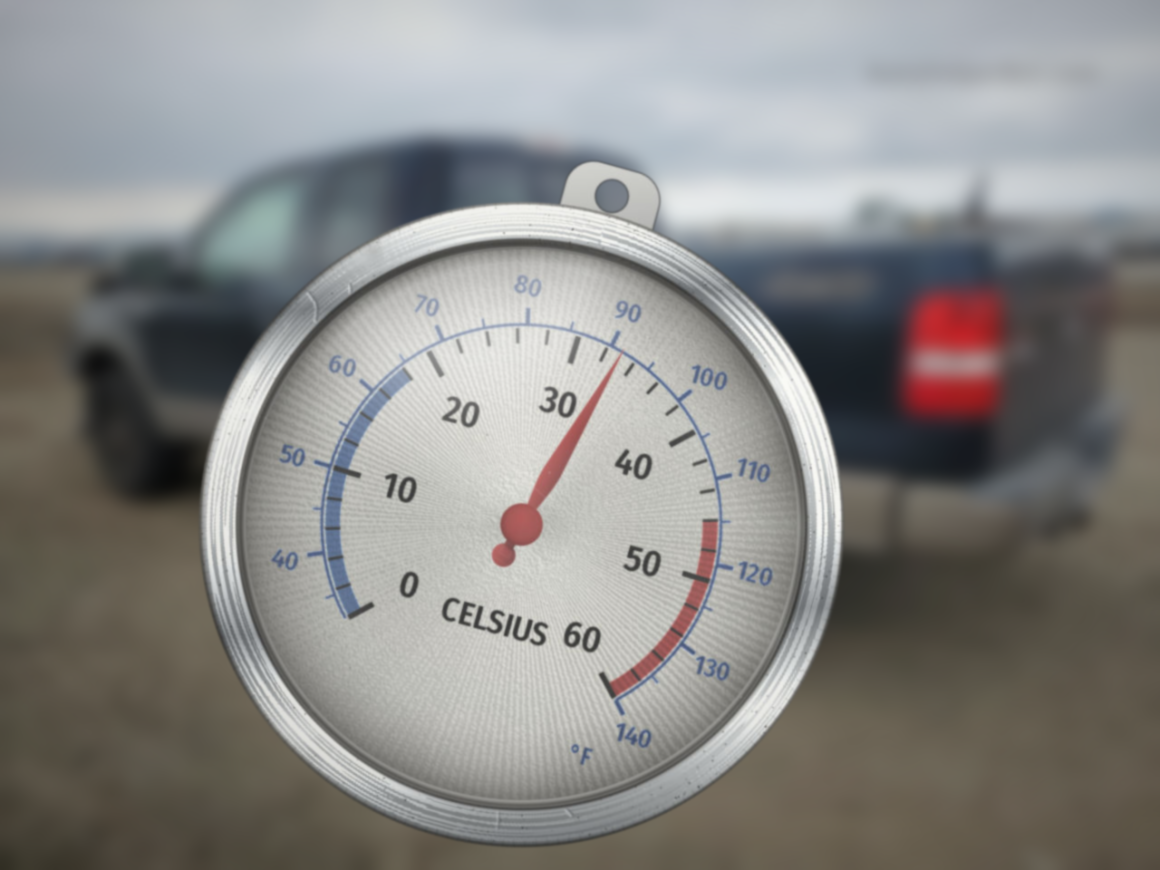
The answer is 33 °C
